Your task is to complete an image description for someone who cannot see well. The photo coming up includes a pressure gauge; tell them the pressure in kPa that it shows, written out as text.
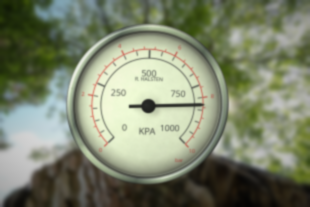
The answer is 825 kPa
